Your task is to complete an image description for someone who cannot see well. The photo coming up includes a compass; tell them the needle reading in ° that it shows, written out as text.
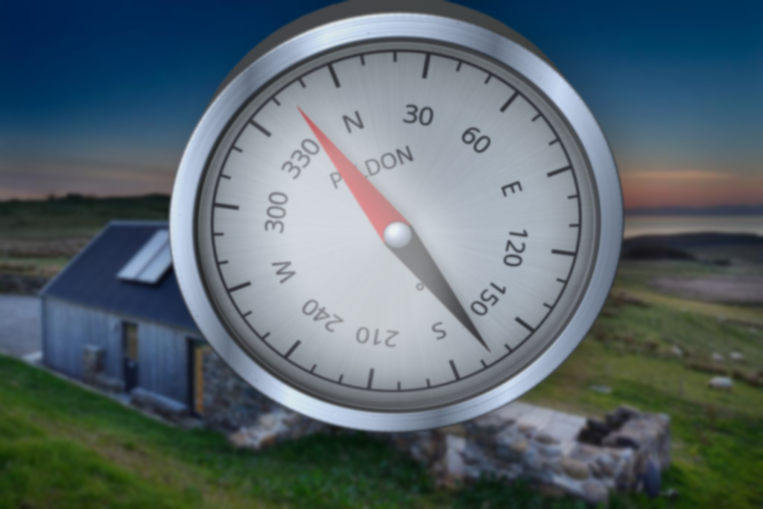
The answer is 345 °
